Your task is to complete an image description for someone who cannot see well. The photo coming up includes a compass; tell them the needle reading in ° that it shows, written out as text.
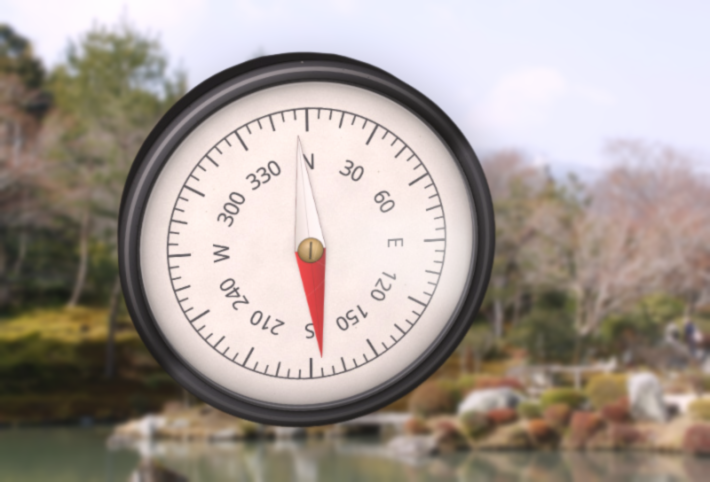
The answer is 175 °
